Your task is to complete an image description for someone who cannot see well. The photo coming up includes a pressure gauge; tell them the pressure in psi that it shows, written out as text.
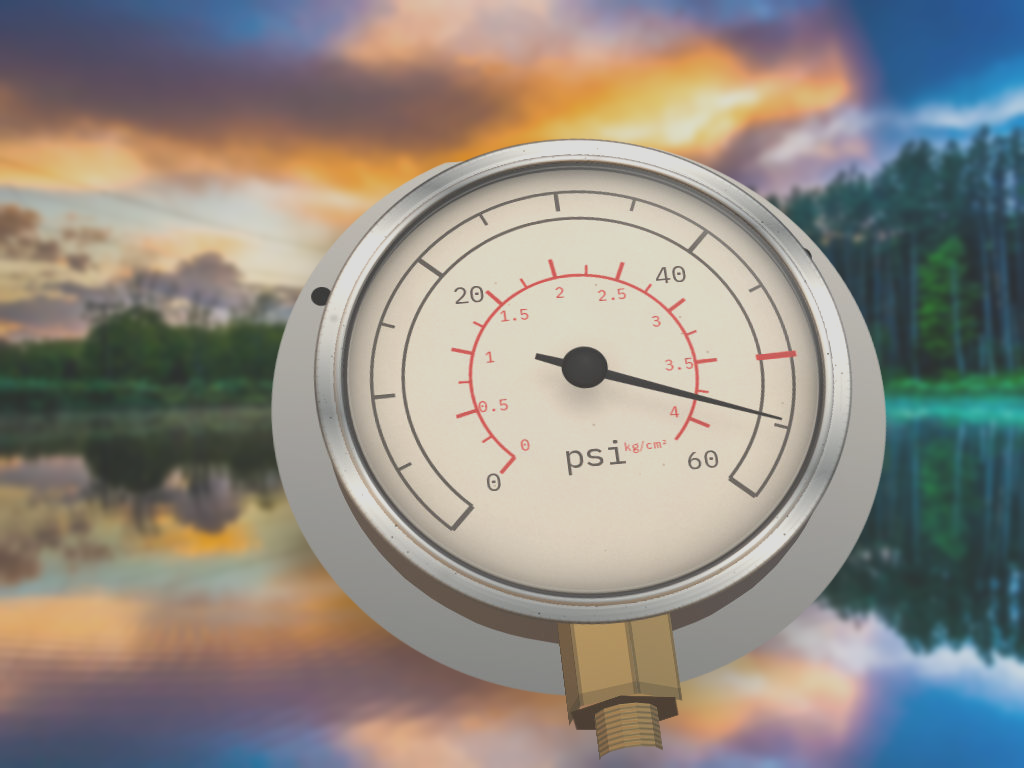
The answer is 55 psi
